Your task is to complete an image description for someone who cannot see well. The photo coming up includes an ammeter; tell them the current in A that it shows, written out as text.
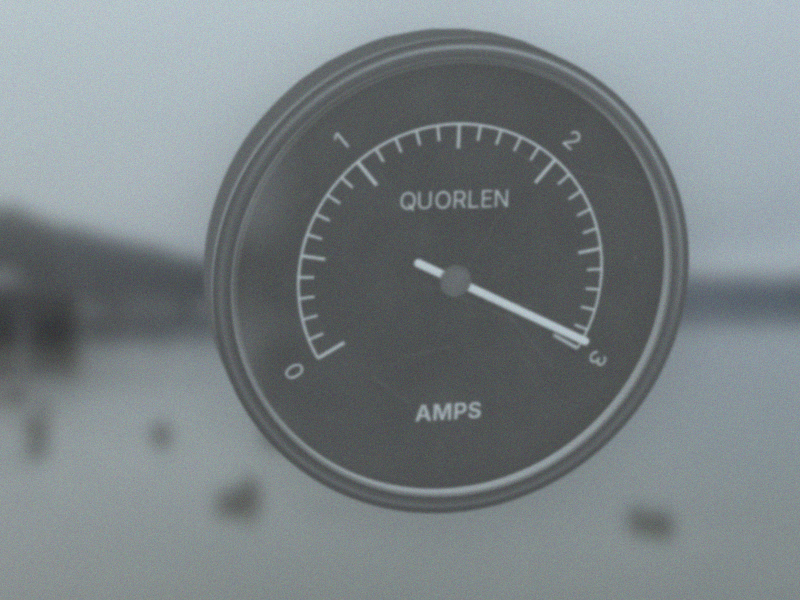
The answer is 2.95 A
